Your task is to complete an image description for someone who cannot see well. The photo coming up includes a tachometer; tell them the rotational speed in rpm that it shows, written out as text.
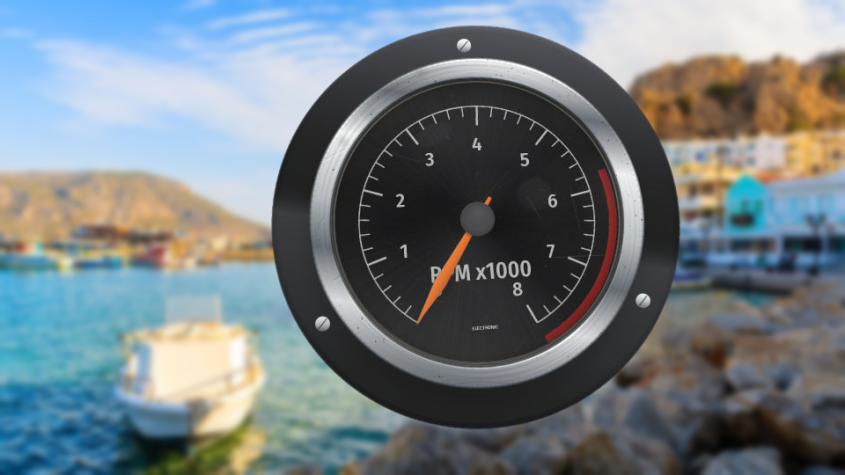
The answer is 0 rpm
